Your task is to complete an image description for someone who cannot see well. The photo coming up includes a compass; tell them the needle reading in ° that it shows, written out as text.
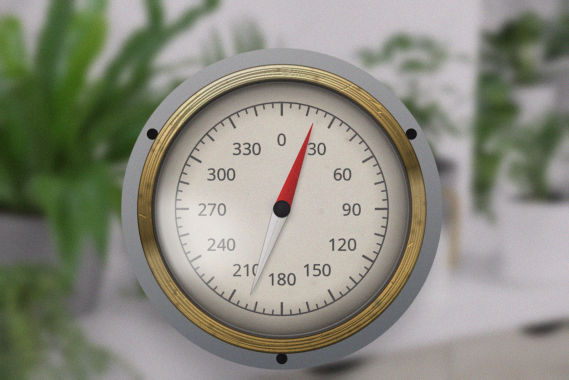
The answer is 20 °
